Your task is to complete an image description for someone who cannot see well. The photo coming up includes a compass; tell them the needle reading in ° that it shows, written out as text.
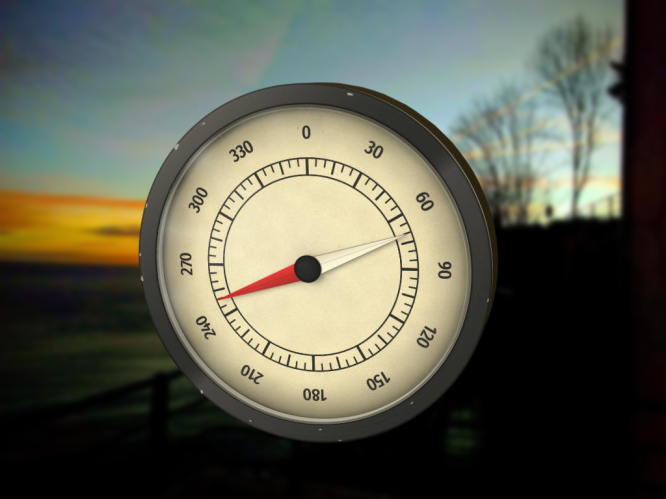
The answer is 250 °
